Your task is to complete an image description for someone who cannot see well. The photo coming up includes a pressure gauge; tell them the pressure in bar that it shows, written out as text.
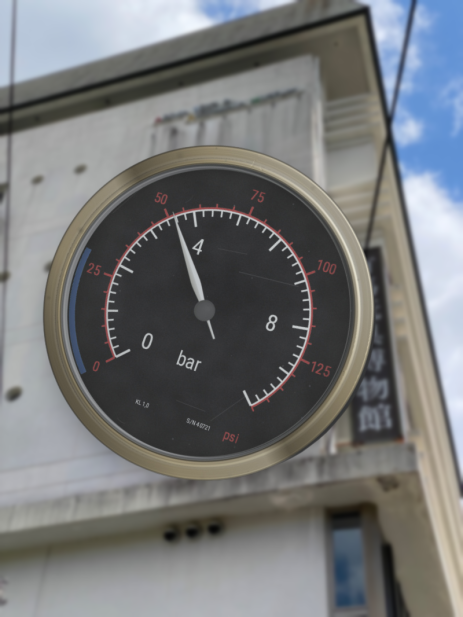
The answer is 3.6 bar
